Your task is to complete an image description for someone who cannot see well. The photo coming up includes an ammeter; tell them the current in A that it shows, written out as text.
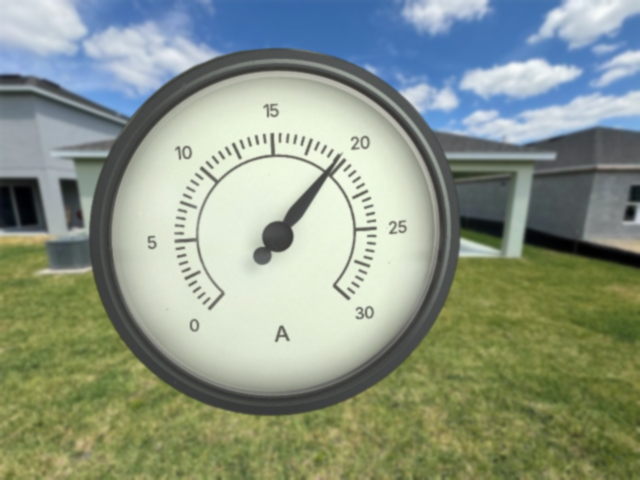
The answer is 19.5 A
